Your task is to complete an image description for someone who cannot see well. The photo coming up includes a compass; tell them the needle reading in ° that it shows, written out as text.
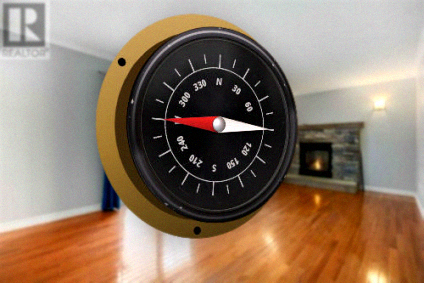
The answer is 270 °
